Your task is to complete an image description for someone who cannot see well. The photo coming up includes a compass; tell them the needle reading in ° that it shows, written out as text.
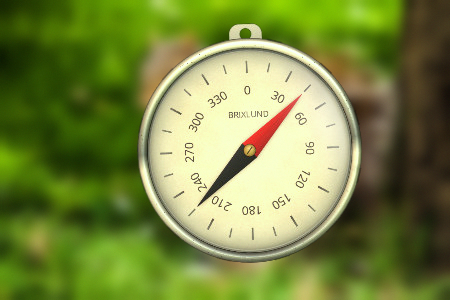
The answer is 45 °
